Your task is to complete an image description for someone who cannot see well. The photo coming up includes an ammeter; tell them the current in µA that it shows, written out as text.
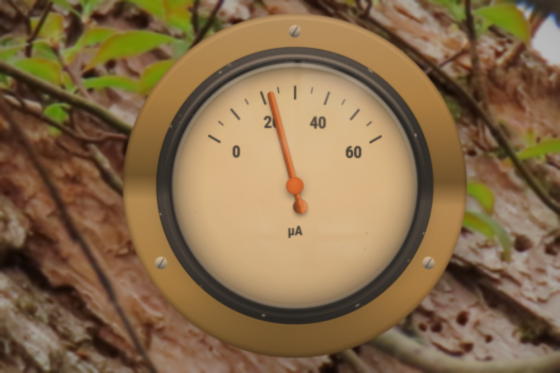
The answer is 22.5 µA
